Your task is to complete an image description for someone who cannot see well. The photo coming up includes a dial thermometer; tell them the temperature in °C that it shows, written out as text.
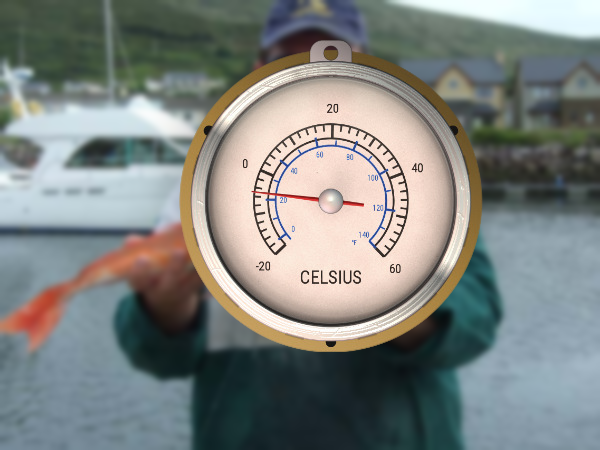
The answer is -5 °C
